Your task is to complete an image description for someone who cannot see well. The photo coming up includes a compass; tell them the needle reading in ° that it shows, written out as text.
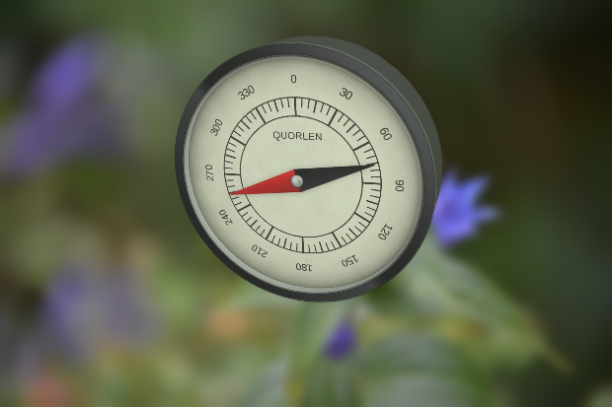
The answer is 255 °
